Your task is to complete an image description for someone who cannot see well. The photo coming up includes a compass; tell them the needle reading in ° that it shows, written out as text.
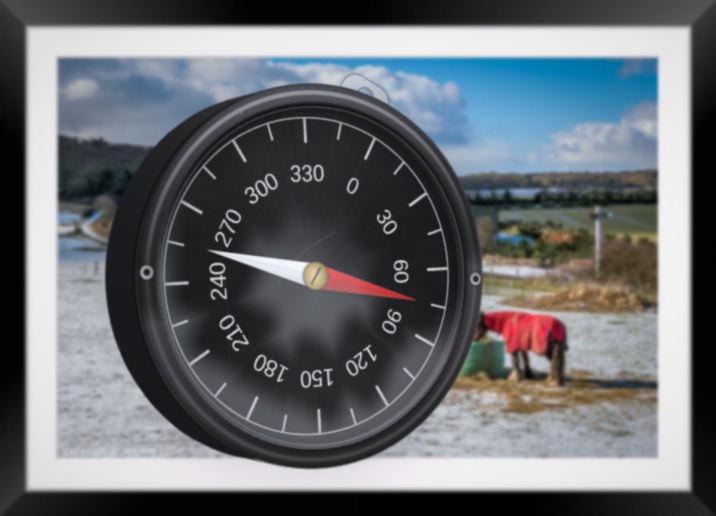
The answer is 75 °
